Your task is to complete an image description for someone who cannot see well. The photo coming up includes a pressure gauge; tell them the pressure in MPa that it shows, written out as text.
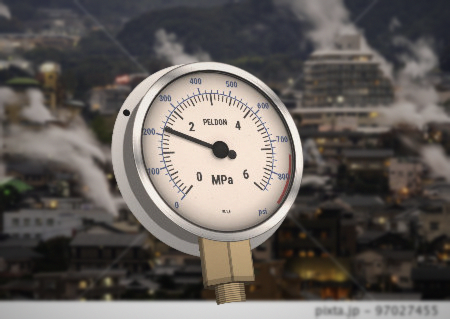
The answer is 1.5 MPa
